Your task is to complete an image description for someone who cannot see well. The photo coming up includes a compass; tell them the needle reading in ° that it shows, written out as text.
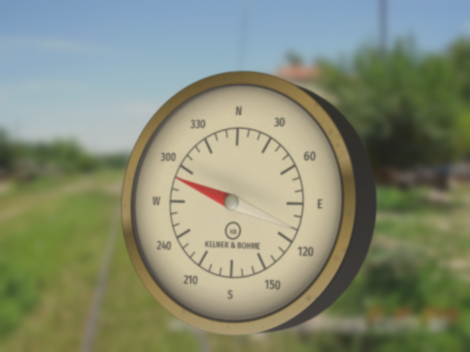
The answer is 290 °
